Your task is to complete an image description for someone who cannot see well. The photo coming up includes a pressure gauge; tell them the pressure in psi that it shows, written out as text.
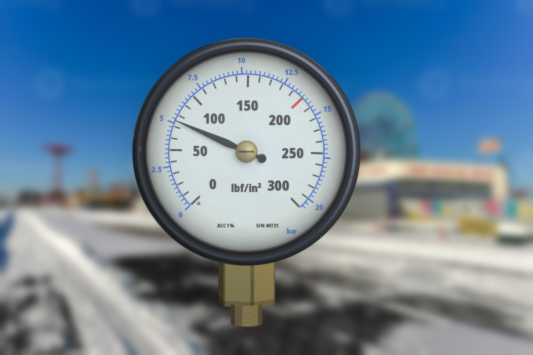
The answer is 75 psi
